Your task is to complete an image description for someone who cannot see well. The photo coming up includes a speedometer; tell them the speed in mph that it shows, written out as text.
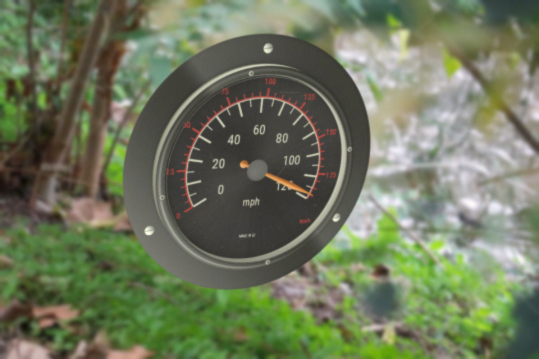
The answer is 117.5 mph
